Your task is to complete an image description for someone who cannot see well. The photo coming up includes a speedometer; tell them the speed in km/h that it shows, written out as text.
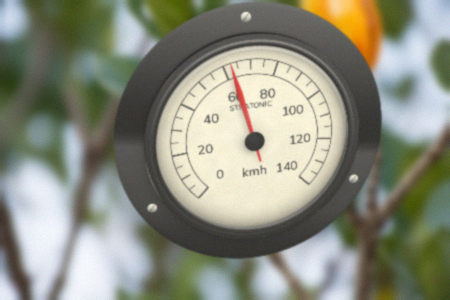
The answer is 62.5 km/h
